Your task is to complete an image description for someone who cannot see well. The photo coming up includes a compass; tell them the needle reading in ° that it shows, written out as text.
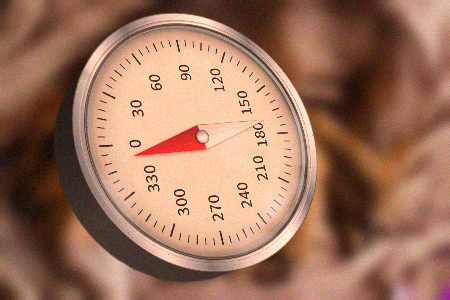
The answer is 350 °
